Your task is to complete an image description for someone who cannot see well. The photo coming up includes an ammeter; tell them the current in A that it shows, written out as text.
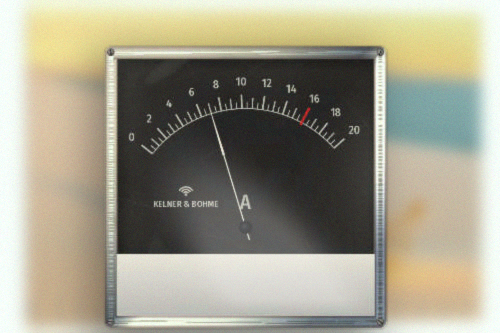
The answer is 7 A
